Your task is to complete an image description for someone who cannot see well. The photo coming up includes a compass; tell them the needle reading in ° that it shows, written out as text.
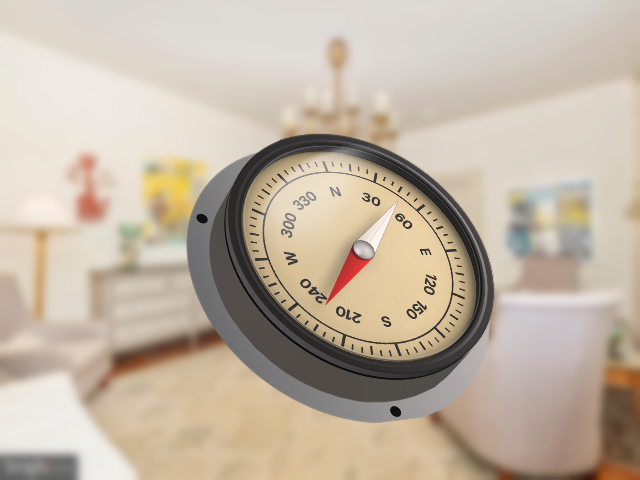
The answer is 227.5 °
